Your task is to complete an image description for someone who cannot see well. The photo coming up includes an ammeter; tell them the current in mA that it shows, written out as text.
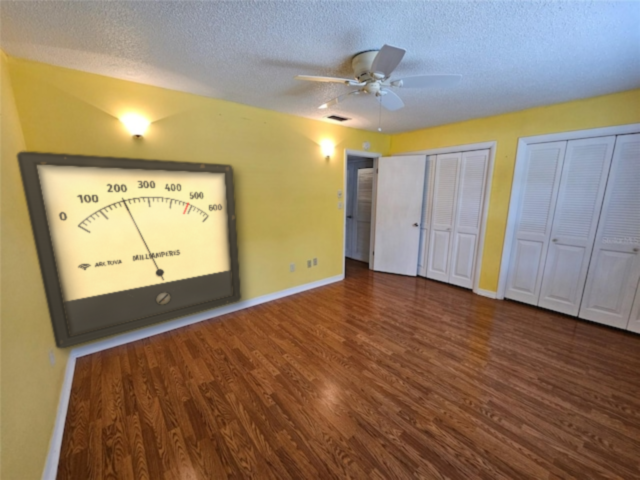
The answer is 200 mA
